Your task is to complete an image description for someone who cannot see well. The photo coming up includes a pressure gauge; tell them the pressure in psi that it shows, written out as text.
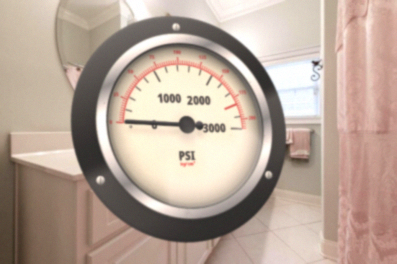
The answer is 0 psi
